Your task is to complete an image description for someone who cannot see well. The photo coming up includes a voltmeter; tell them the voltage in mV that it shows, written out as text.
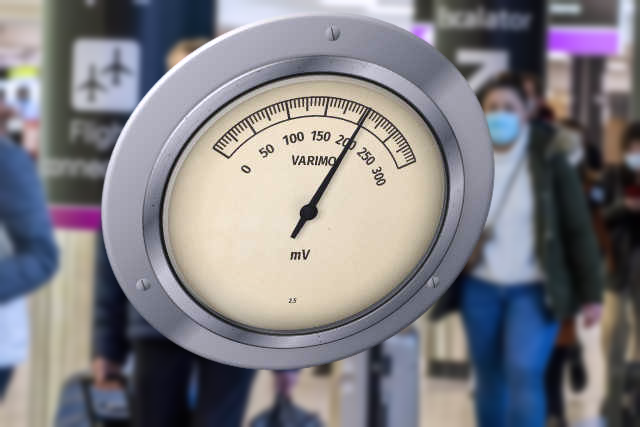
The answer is 200 mV
